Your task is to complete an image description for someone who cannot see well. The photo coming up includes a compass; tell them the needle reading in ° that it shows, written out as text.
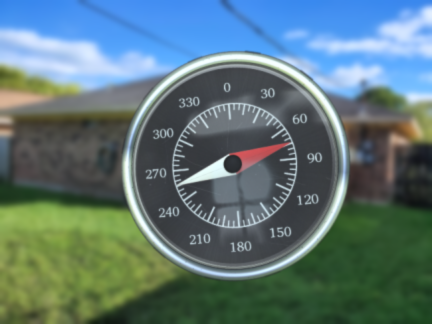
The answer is 75 °
